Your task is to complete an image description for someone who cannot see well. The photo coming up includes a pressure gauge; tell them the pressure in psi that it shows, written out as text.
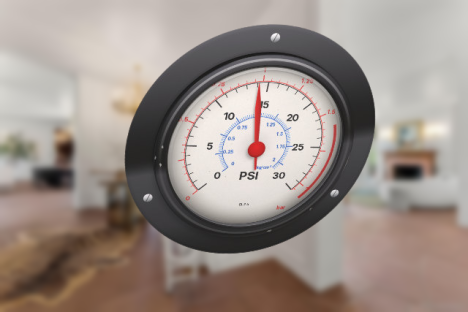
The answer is 14 psi
